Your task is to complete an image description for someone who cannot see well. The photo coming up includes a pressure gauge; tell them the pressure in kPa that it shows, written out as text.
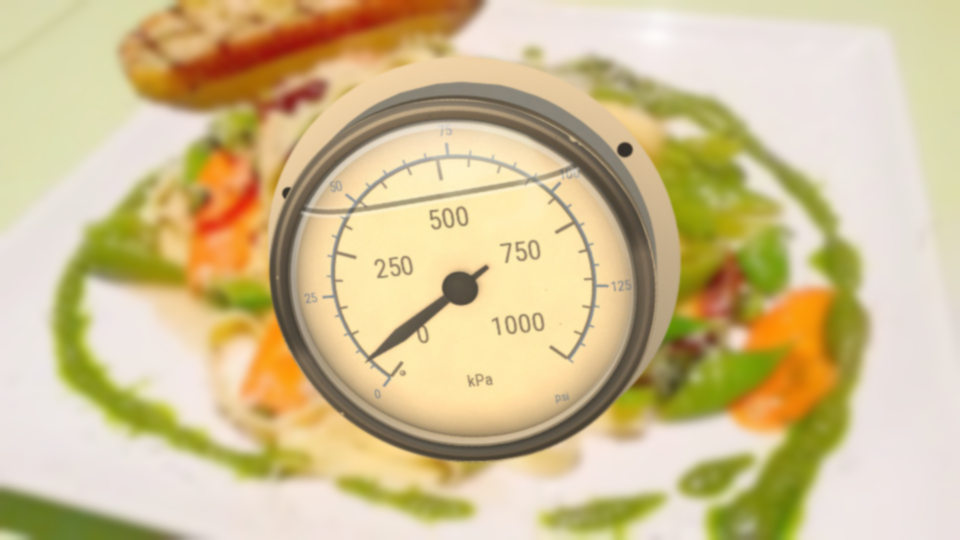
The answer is 50 kPa
